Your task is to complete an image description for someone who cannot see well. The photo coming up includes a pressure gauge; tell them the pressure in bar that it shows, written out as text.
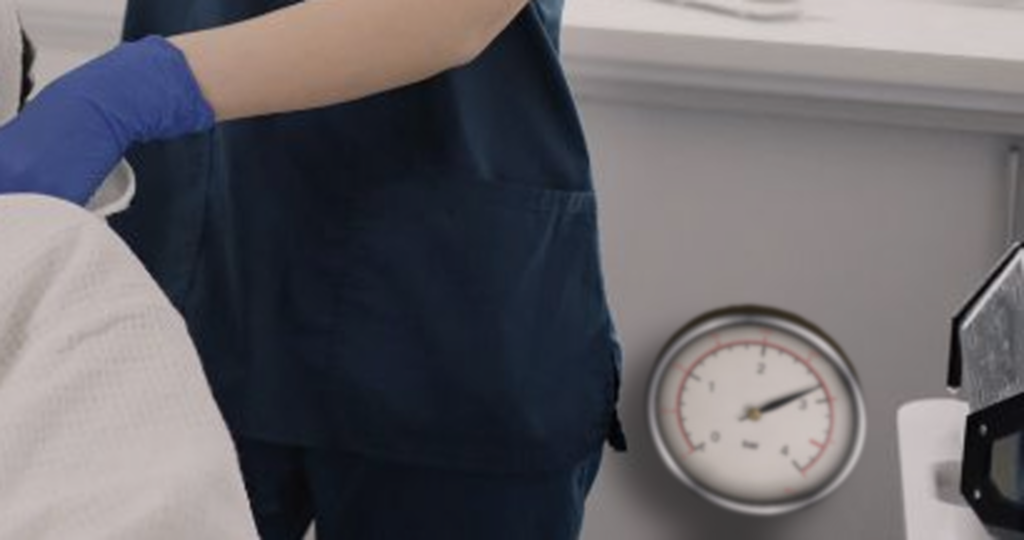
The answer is 2.8 bar
